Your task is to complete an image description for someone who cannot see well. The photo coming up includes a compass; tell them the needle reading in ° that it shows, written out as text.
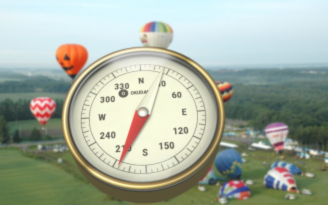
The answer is 205 °
